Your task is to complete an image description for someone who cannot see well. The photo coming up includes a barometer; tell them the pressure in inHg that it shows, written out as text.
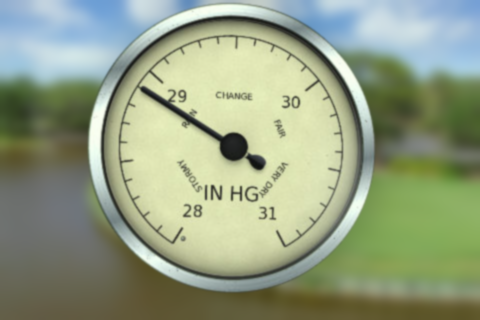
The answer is 28.9 inHg
